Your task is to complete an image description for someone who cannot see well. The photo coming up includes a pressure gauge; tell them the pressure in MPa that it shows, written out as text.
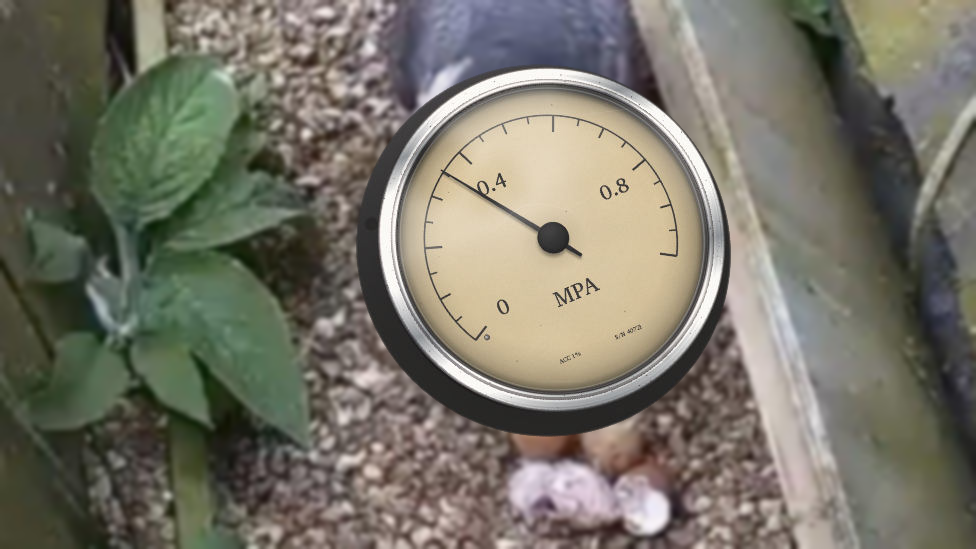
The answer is 0.35 MPa
